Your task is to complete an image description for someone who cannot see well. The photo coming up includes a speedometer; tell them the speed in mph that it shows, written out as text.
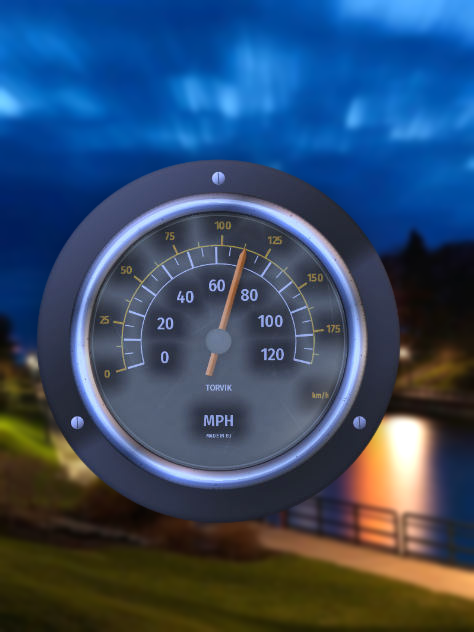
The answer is 70 mph
